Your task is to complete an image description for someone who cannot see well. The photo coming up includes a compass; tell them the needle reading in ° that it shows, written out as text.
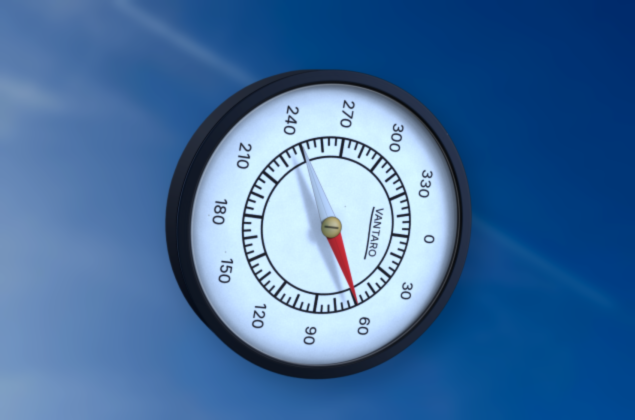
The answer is 60 °
